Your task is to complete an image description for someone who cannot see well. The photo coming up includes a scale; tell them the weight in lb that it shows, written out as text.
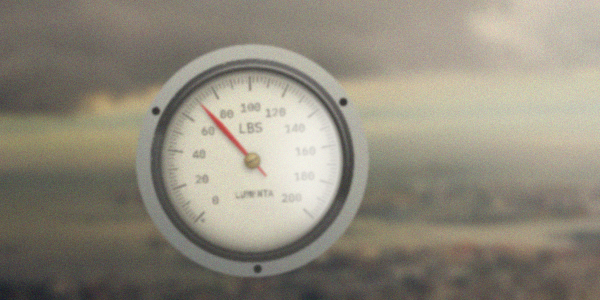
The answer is 70 lb
